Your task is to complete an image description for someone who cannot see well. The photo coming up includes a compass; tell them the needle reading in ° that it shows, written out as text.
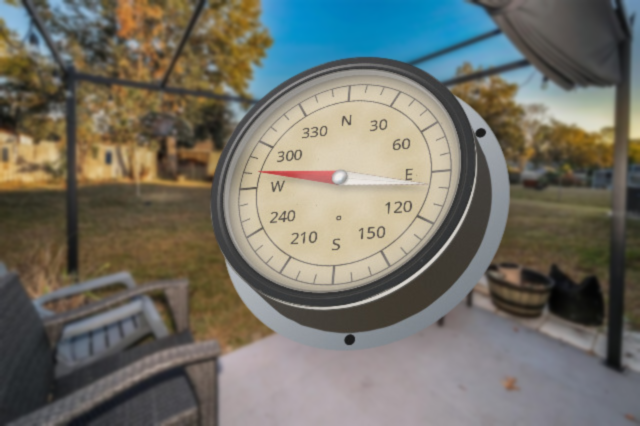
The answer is 280 °
